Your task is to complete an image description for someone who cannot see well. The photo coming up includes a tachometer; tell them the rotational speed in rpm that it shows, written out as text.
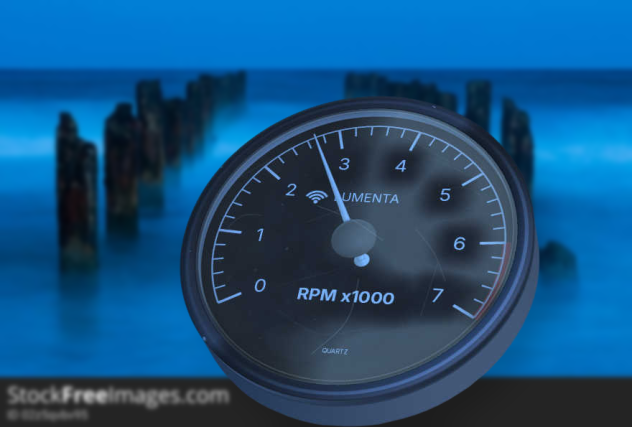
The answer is 2700 rpm
